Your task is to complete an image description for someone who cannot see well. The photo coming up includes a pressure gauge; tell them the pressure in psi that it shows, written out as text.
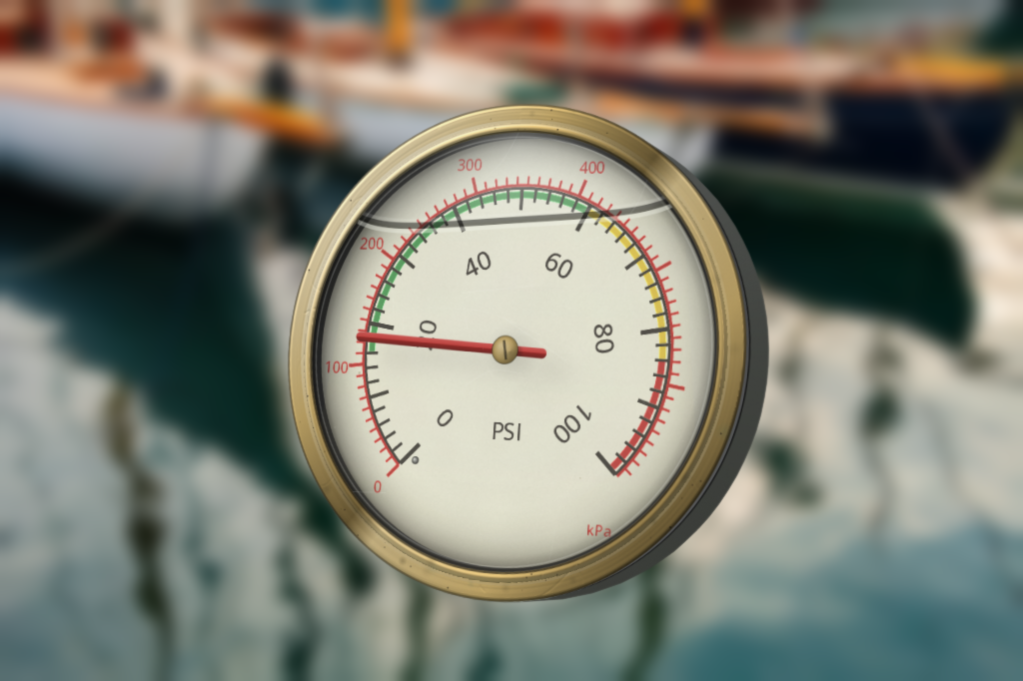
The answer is 18 psi
